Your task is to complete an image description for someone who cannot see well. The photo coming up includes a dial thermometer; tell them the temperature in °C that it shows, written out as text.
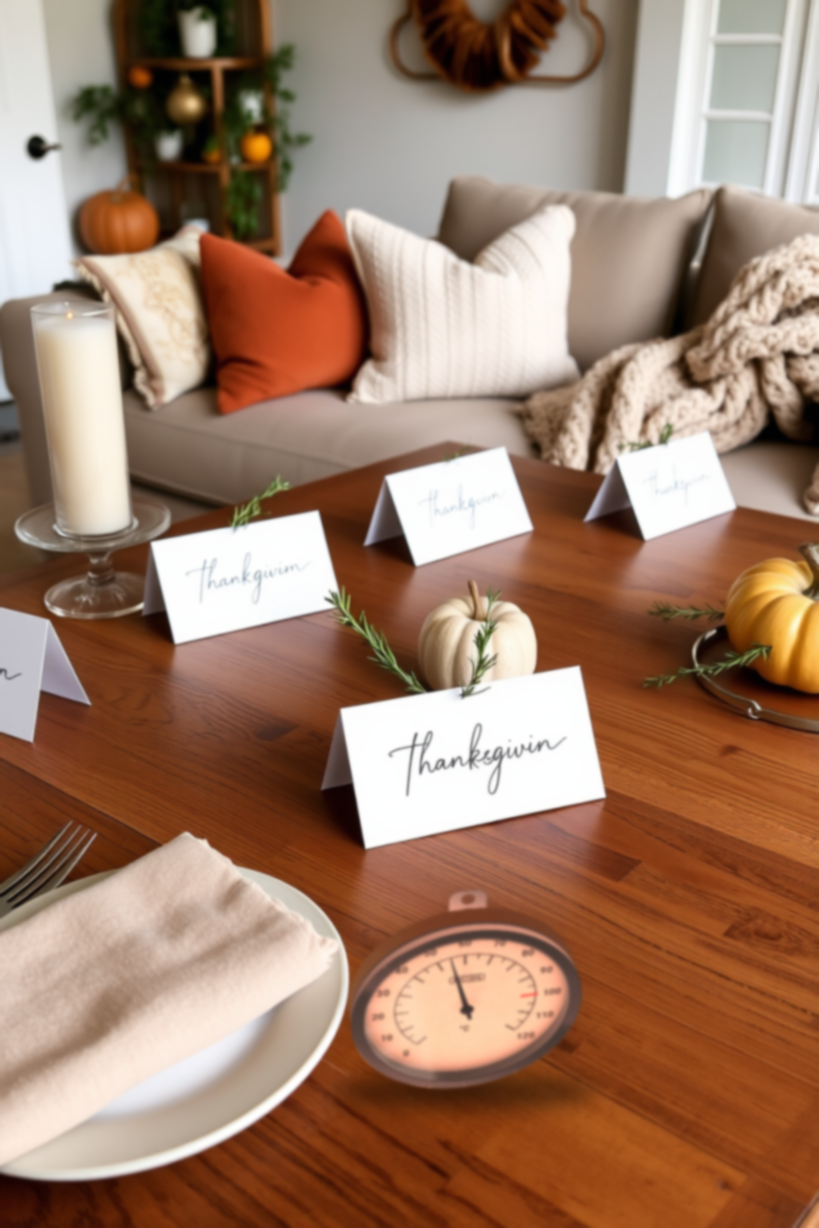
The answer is 55 °C
